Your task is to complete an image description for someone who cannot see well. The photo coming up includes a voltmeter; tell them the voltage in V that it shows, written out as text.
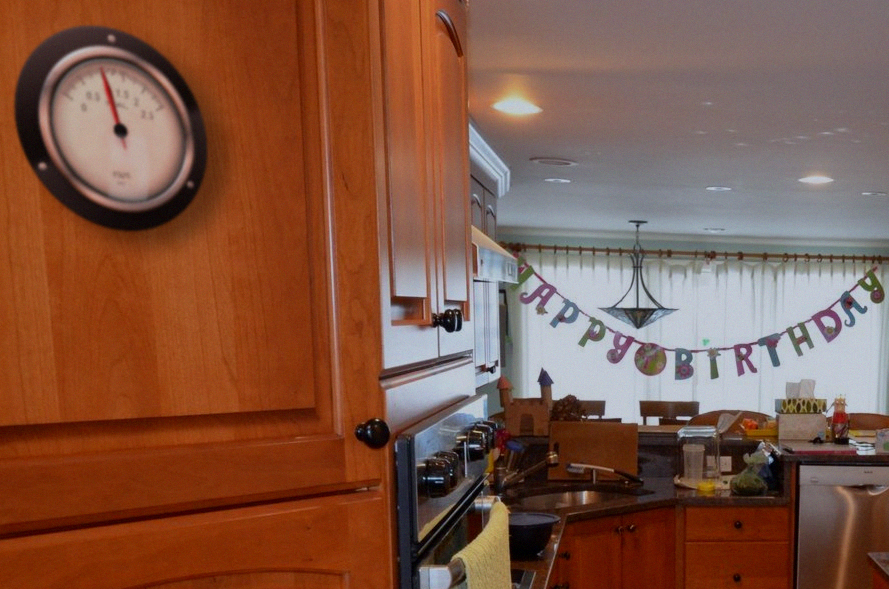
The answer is 1 V
